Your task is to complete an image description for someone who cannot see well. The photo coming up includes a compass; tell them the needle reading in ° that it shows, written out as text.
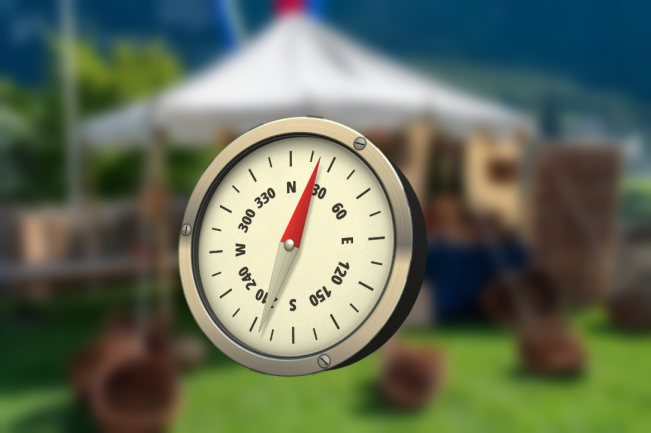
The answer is 22.5 °
